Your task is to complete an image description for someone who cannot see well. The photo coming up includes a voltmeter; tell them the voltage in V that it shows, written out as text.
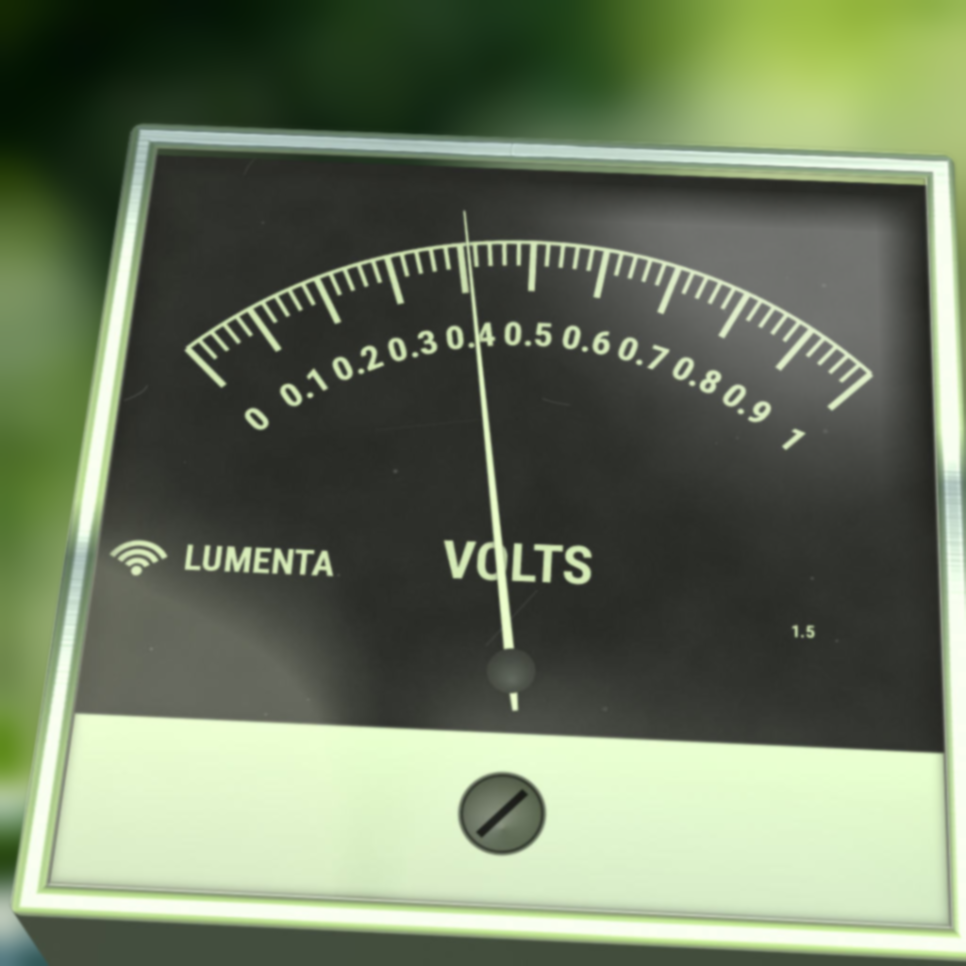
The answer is 0.41 V
